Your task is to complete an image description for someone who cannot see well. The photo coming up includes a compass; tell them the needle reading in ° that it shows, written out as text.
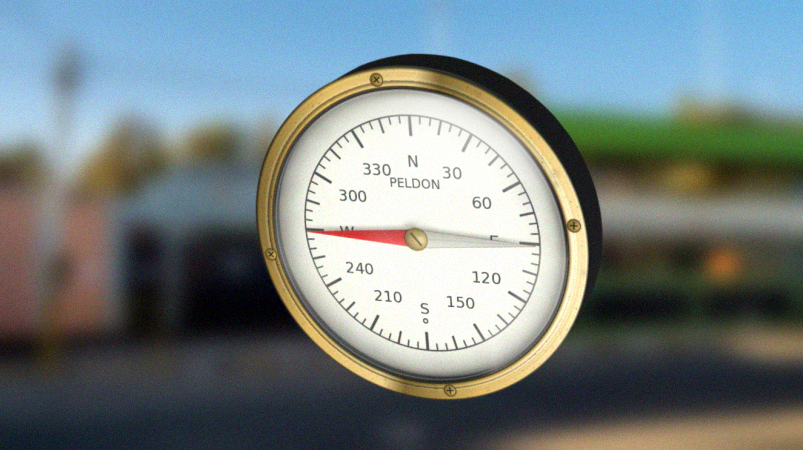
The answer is 270 °
